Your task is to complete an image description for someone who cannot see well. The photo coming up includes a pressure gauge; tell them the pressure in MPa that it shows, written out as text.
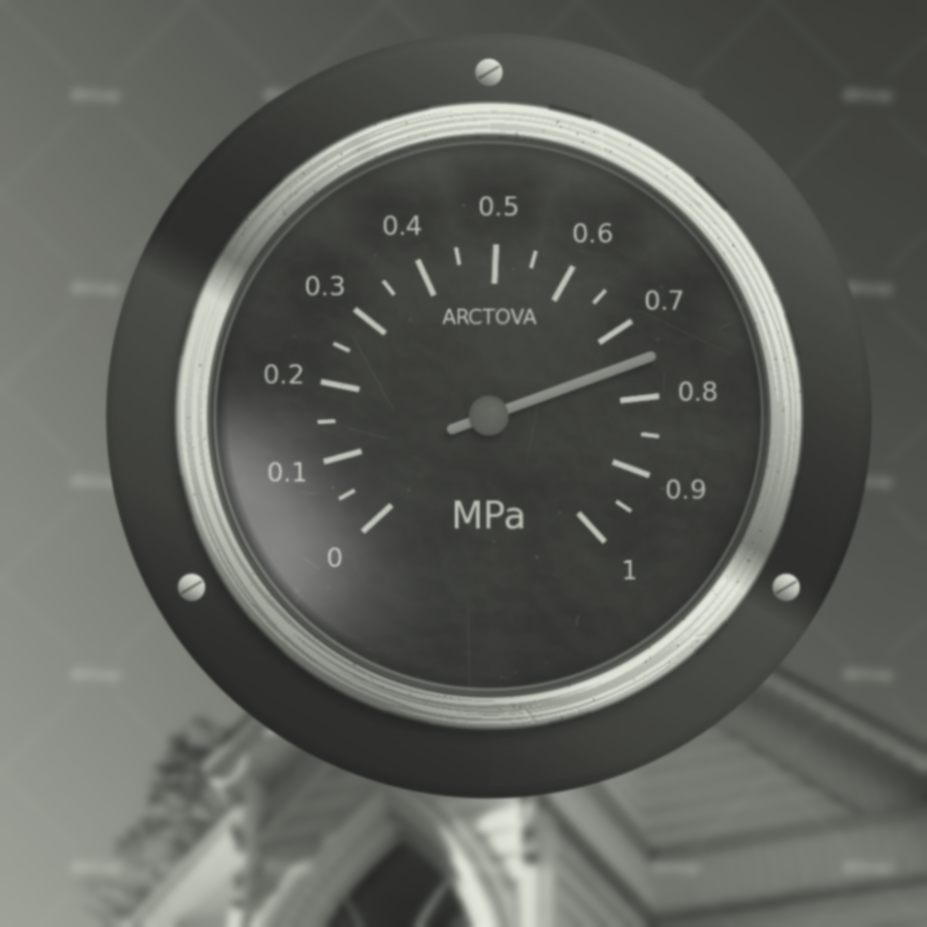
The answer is 0.75 MPa
